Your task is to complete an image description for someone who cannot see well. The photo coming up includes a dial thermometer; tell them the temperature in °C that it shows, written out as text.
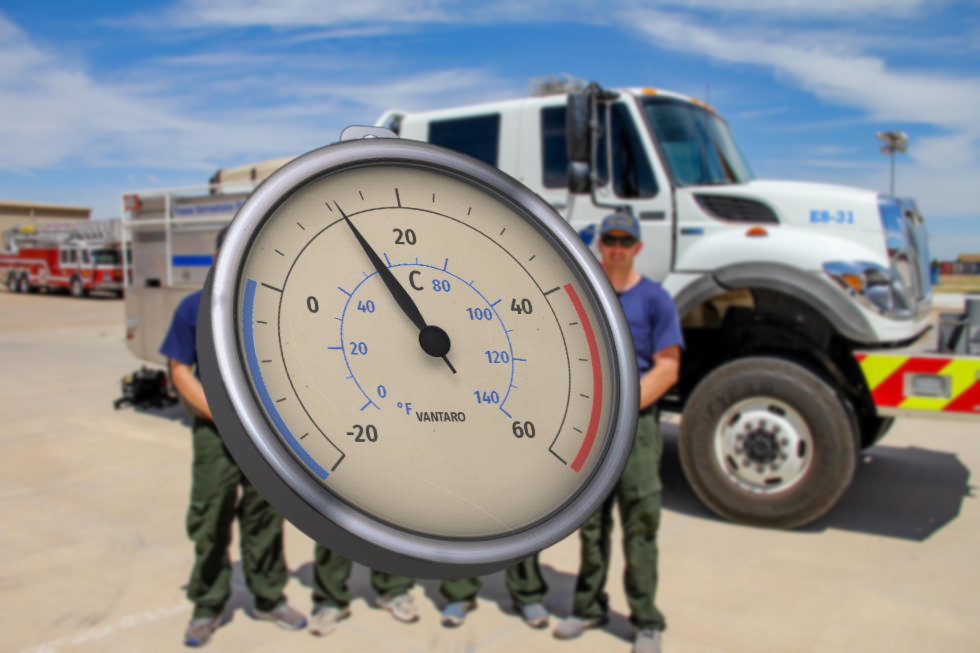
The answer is 12 °C
